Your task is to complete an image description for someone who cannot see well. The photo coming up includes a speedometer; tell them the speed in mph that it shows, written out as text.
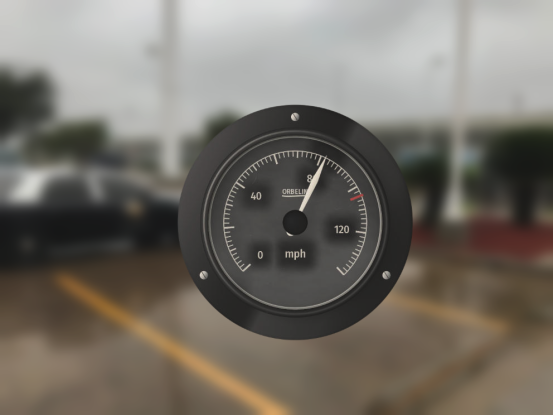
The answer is 82 mph
